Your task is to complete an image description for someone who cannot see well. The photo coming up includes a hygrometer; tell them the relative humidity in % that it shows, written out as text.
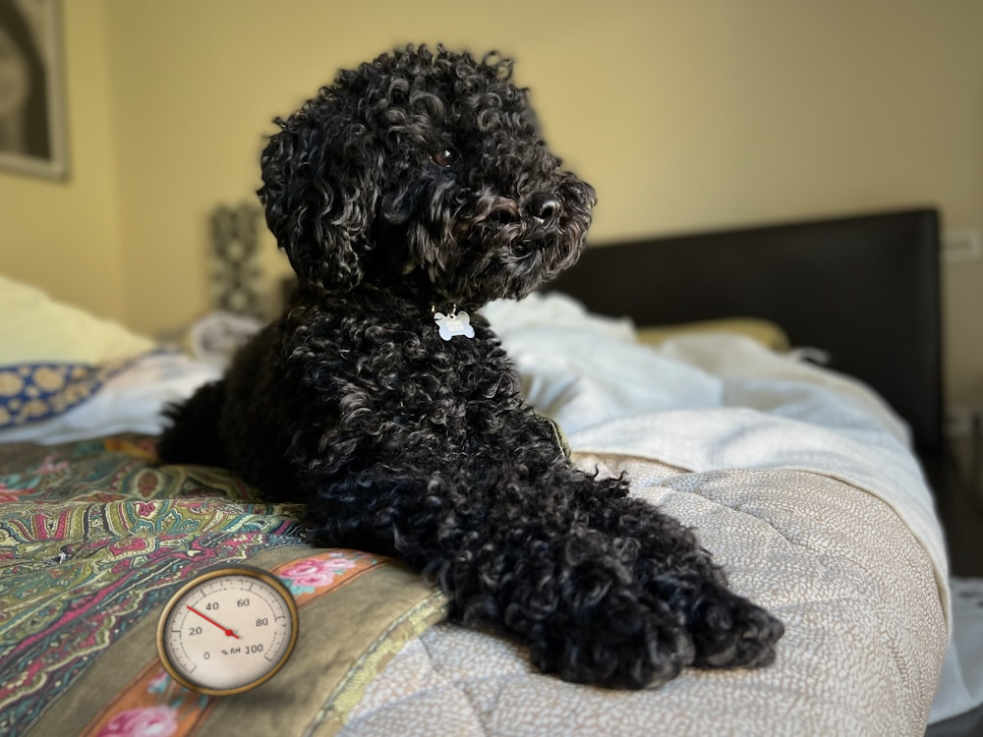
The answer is 32 %
